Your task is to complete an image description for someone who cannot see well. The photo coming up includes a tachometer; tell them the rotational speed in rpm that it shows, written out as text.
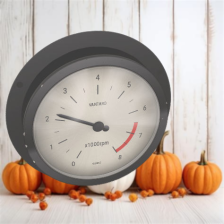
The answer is 2250 rpm
